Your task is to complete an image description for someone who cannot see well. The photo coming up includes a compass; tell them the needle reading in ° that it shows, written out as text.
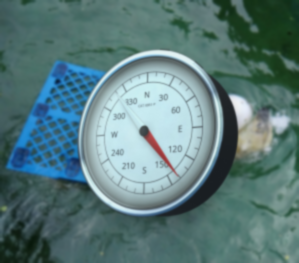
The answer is 140 °
